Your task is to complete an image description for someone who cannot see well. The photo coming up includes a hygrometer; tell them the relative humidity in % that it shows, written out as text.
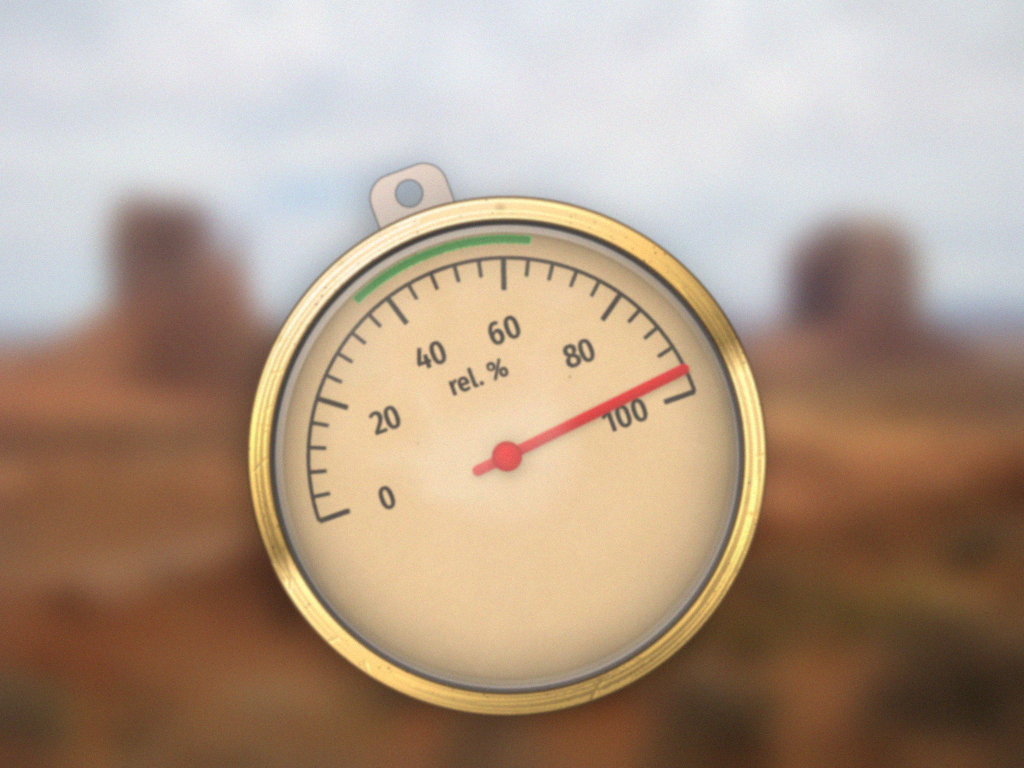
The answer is 96 %
